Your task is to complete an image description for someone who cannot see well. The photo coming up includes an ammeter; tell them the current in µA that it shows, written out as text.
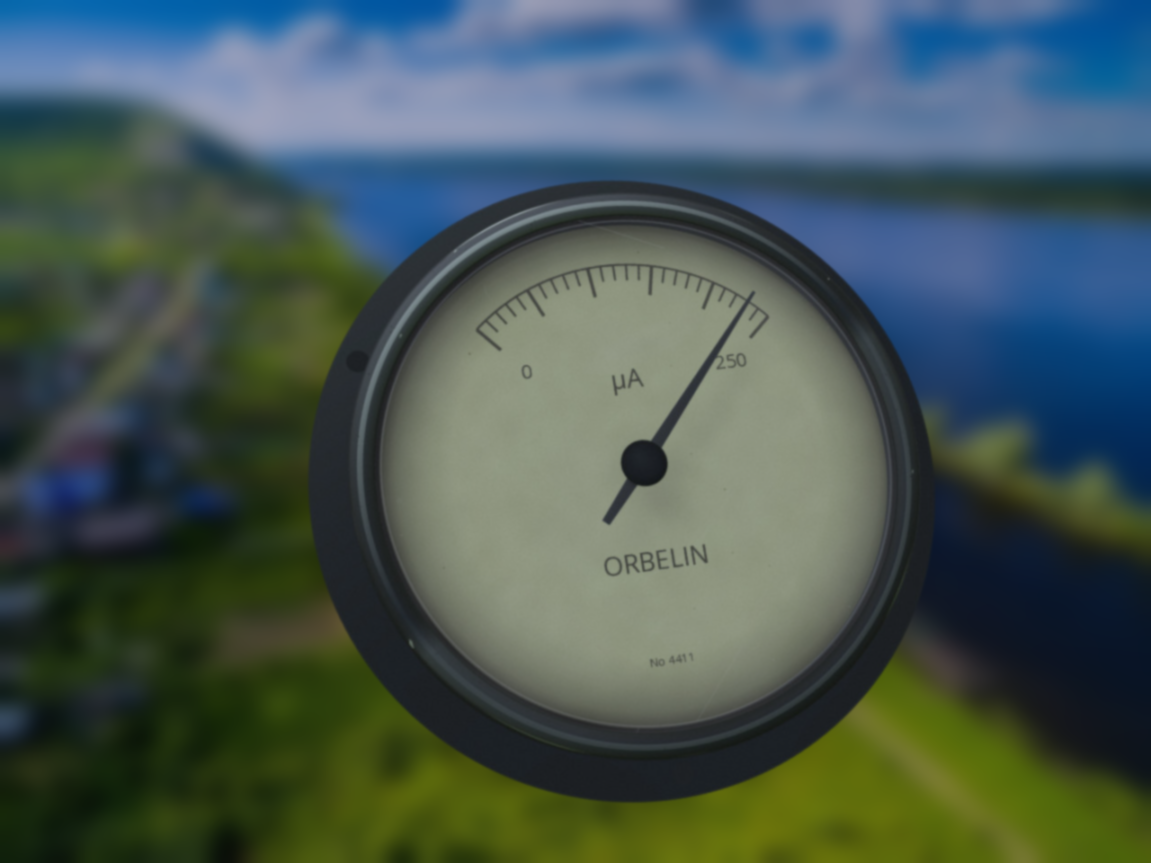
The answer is 230 µA
